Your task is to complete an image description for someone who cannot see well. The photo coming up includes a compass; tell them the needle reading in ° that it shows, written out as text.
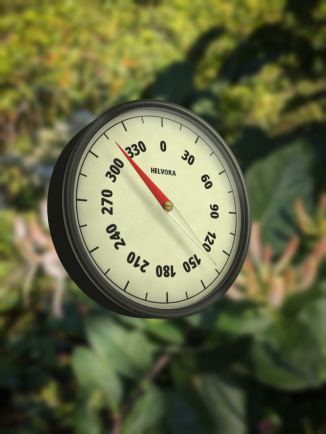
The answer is 315 °
